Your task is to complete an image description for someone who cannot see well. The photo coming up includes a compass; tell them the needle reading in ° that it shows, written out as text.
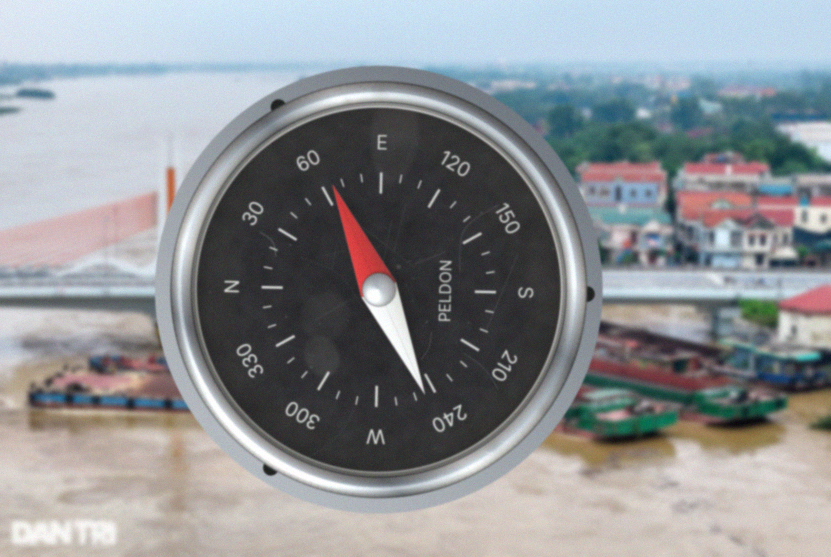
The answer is 65 °
